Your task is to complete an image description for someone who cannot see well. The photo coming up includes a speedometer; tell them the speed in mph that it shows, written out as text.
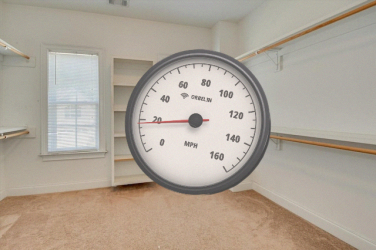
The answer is 17.5 mph
